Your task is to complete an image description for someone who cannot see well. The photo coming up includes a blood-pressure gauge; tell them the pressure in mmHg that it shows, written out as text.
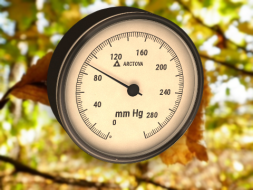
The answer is 90 mmHg
